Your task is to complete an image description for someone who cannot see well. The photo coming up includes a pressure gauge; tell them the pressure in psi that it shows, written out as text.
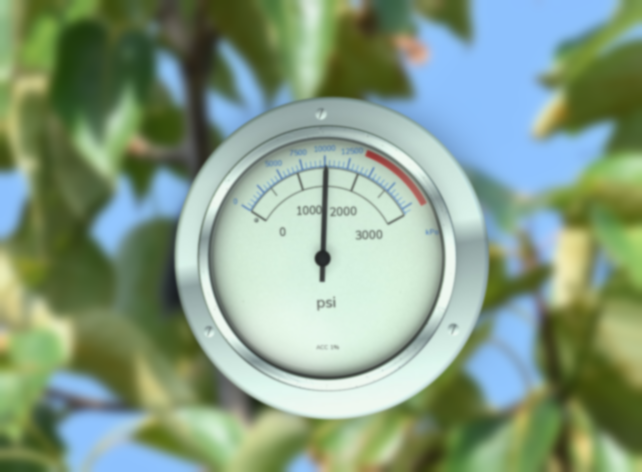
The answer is 1500 psi
